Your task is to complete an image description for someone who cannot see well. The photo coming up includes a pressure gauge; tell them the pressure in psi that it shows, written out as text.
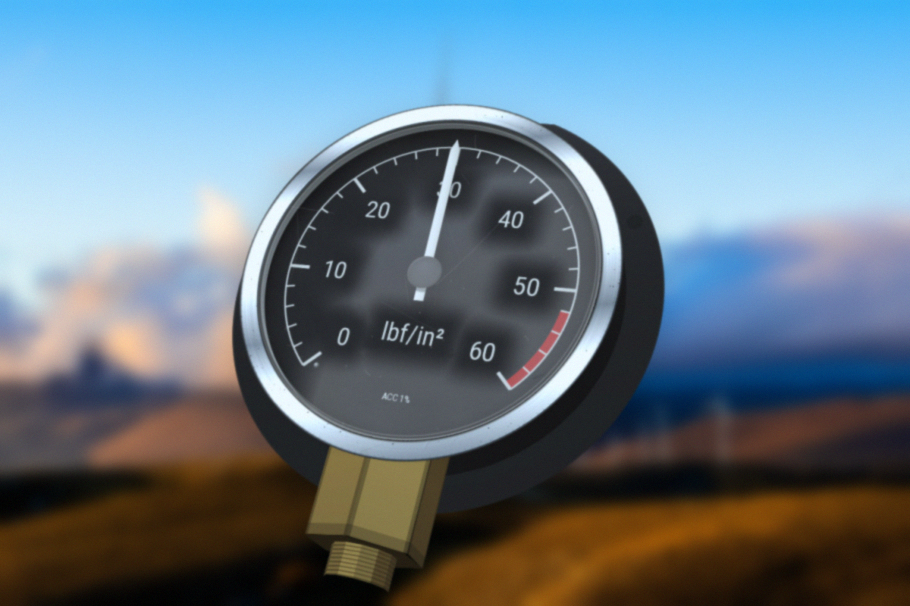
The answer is 30 psi
